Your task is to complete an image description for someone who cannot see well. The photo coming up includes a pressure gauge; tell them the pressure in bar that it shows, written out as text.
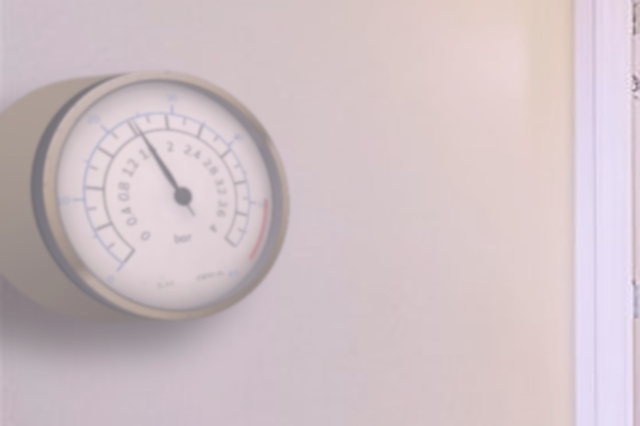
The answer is 1.6 bar
